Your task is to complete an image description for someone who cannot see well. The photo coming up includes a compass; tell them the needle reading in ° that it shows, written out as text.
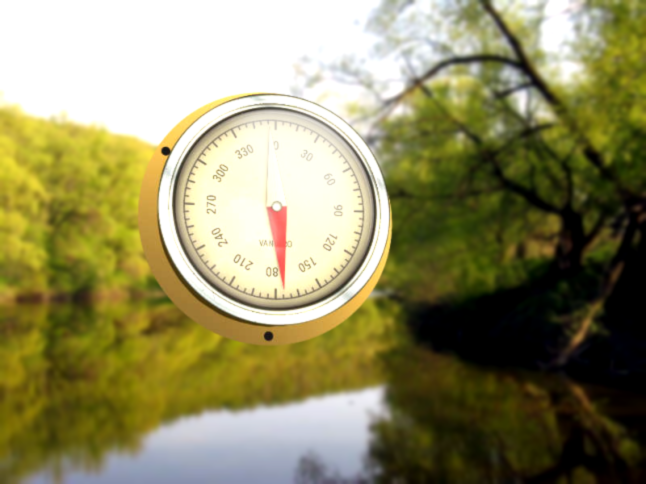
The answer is 175 °
